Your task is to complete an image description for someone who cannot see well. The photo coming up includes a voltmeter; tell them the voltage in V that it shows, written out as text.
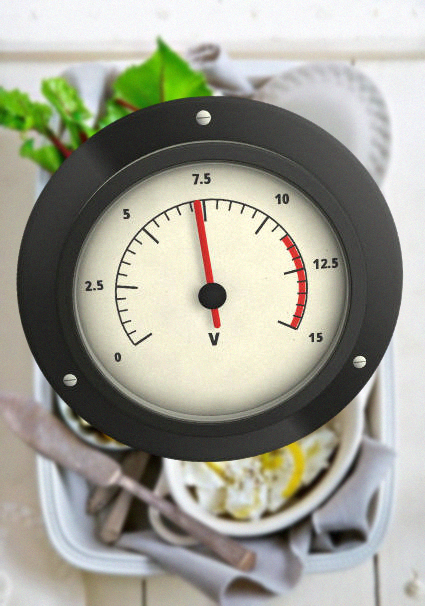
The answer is 7.25 V
